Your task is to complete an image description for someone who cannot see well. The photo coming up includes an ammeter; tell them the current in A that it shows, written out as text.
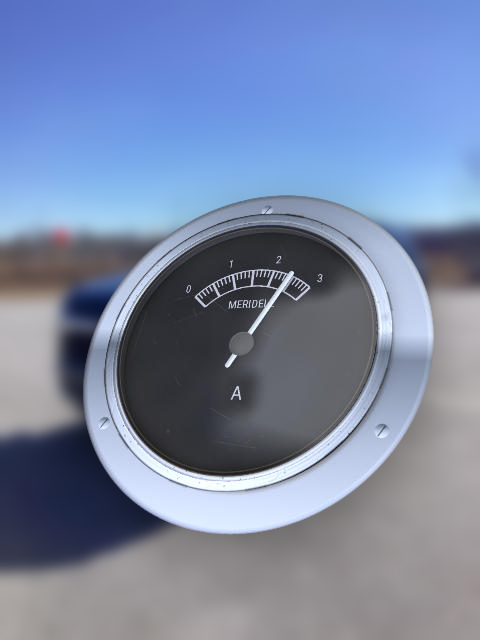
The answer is 2.5 A
